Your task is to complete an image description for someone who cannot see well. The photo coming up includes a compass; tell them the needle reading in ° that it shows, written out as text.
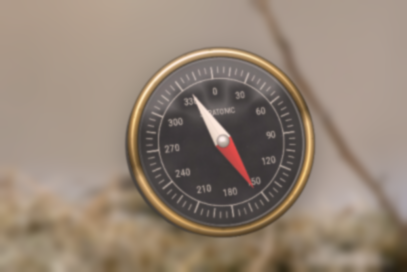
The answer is 155 °
